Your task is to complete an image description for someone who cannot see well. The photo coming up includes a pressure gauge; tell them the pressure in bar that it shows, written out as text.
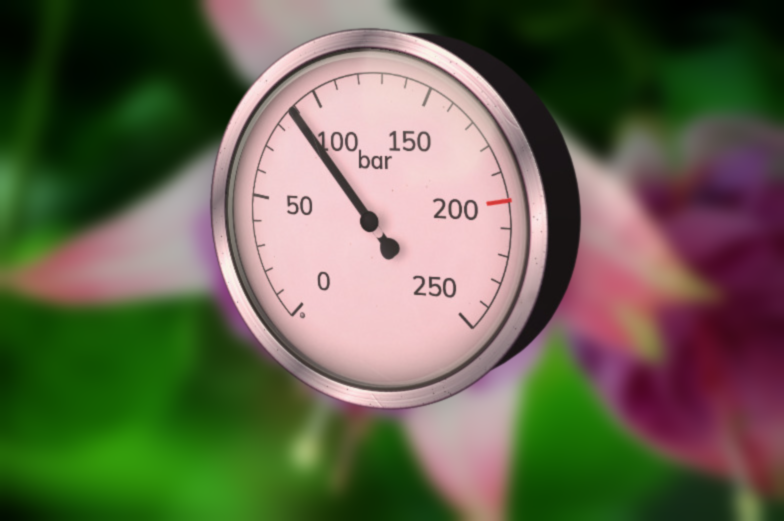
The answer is 90 bar
